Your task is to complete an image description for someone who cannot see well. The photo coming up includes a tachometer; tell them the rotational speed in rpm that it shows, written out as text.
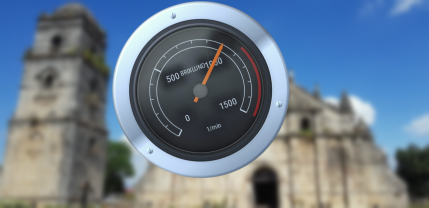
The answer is 1000 rpm
